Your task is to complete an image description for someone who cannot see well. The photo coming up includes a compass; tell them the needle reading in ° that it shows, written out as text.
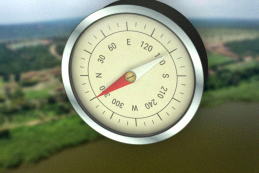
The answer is 330 °
